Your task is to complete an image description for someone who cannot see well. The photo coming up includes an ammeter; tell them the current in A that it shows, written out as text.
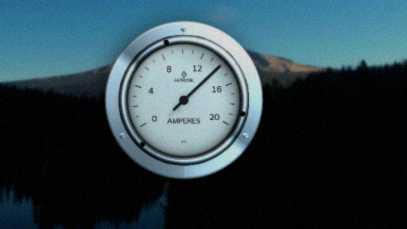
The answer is 14 A
